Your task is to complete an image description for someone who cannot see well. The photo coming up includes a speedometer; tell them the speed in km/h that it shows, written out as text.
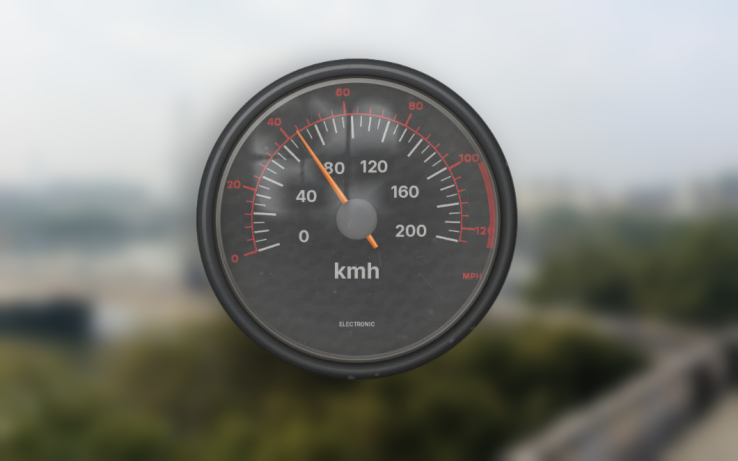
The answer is 70 km/h
